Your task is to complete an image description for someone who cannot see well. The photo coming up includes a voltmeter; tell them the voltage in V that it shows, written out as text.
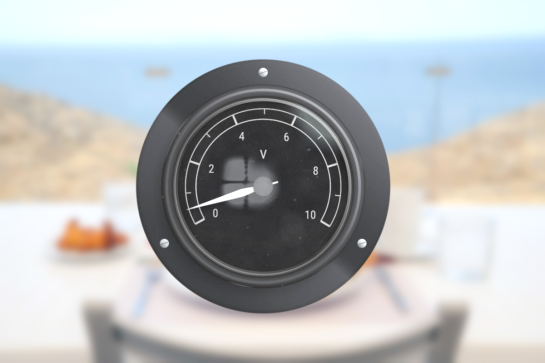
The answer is 0.5 V
